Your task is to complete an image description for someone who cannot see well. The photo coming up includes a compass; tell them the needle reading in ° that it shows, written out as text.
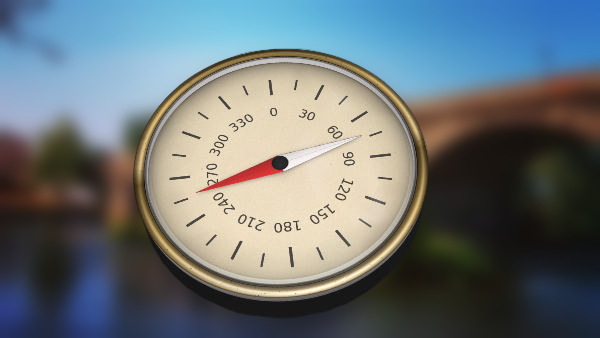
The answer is 255 °
